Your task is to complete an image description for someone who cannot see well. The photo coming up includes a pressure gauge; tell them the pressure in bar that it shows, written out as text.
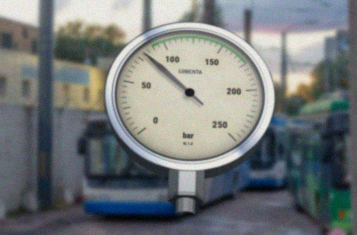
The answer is 80 bar
